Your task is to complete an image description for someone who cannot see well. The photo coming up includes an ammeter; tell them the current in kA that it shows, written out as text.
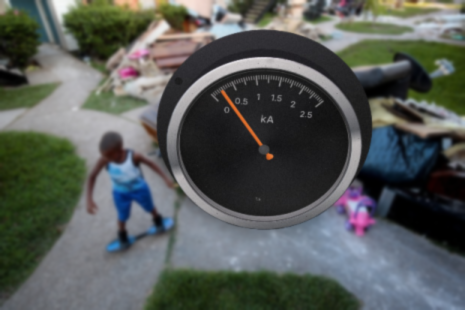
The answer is 0.25 kA
